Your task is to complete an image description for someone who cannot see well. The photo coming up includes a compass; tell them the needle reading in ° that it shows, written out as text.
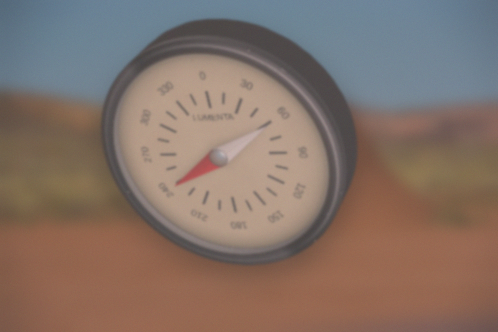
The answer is 240 °
